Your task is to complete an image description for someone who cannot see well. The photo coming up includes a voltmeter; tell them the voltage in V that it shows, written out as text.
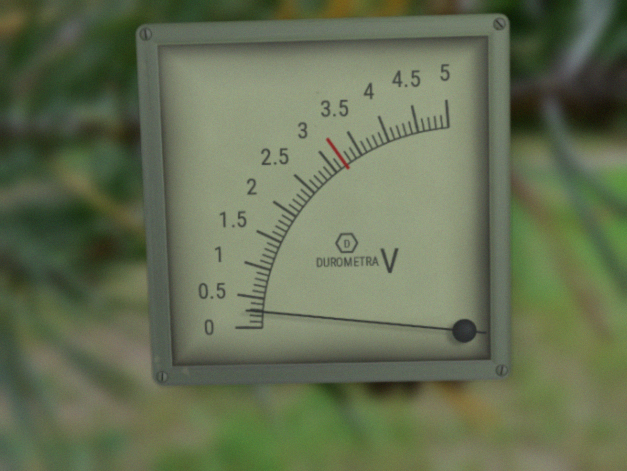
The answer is 0.3 V
